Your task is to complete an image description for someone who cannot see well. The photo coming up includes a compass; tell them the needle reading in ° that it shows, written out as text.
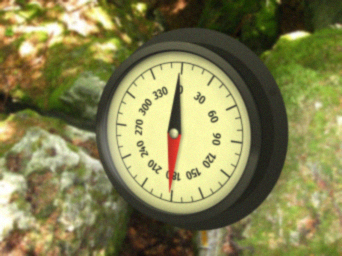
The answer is 180 °
